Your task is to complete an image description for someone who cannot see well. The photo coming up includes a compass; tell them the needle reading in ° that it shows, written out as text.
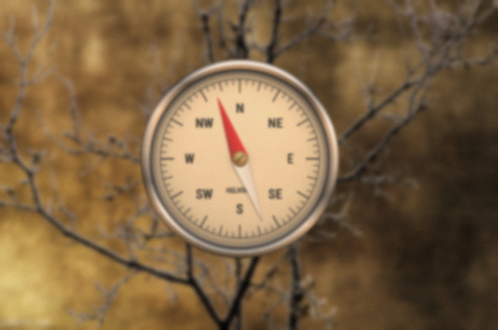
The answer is 340 °
